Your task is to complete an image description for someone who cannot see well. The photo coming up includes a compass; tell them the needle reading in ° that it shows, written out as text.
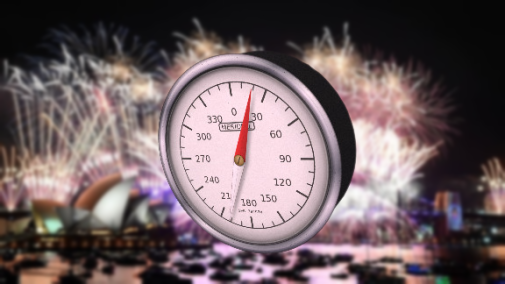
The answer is 20 °
